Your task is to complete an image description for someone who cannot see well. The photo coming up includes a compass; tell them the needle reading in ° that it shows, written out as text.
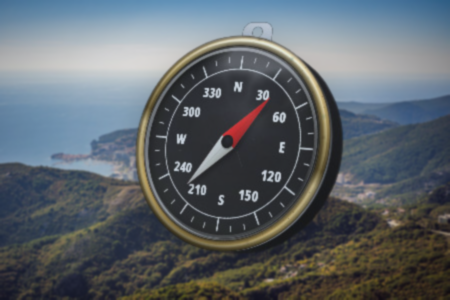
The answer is 40 °
